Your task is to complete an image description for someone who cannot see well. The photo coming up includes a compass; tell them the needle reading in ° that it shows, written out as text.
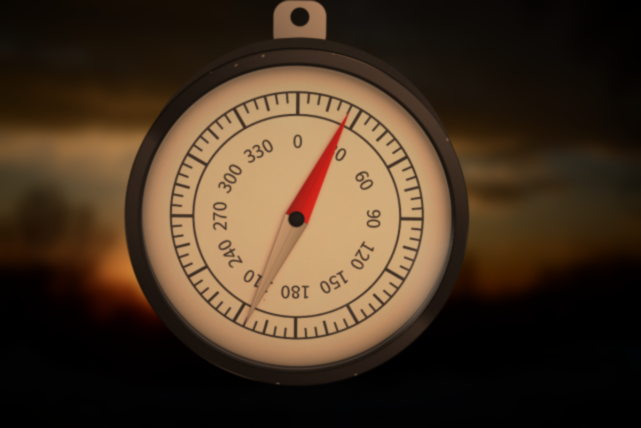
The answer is 25 °
